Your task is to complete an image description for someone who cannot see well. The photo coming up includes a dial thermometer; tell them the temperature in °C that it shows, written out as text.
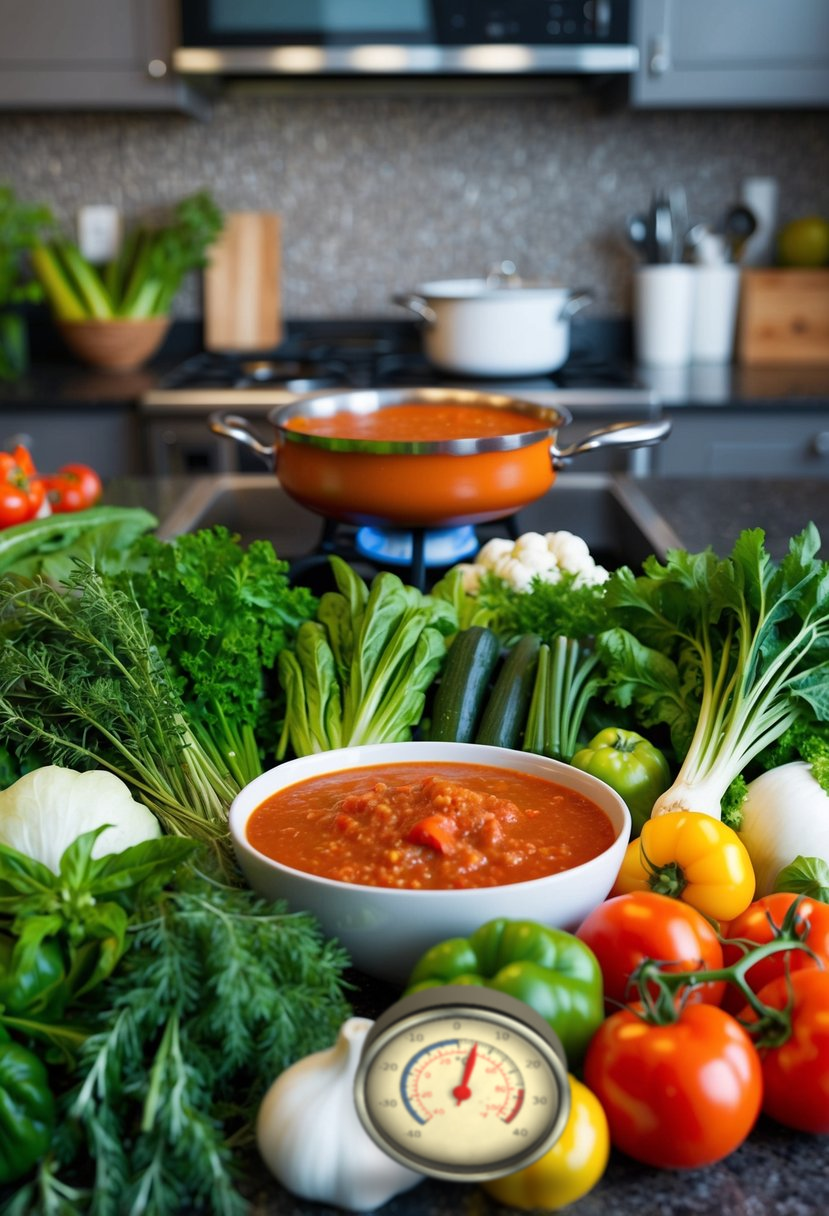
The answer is 5 °C
